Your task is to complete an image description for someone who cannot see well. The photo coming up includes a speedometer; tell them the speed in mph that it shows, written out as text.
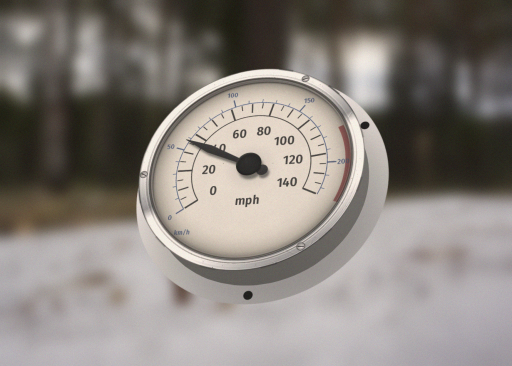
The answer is 35 mph
